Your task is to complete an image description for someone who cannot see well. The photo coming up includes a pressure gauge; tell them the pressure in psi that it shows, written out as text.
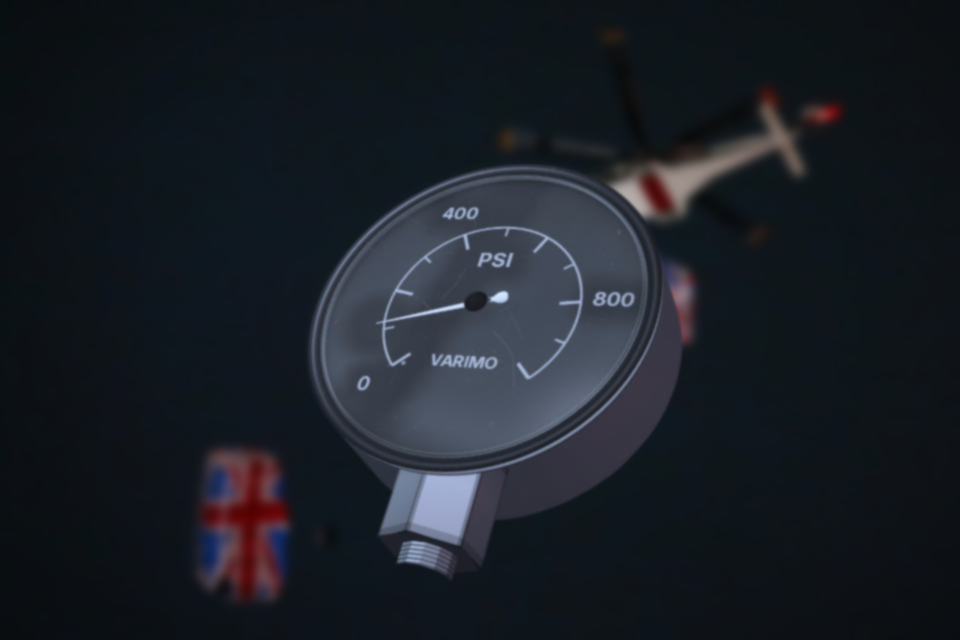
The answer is 100 psi
